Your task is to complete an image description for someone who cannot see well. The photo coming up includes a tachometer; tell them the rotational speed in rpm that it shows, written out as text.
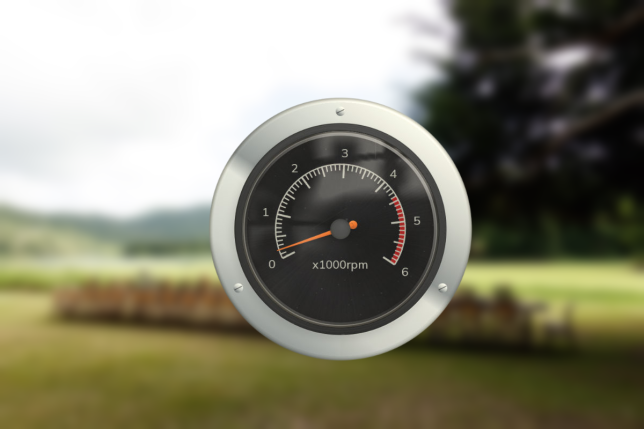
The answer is 200 rpm
